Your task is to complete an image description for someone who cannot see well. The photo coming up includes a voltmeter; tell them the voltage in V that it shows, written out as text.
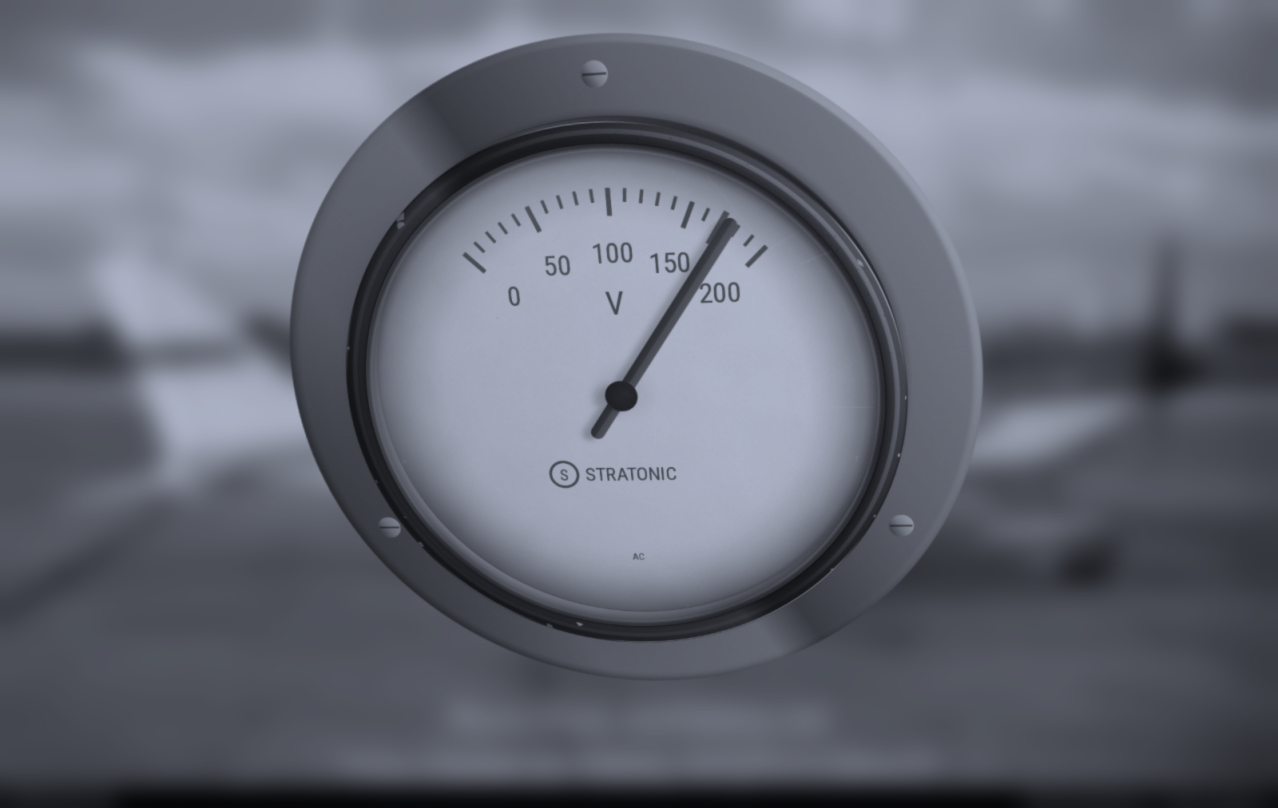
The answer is 175 V
